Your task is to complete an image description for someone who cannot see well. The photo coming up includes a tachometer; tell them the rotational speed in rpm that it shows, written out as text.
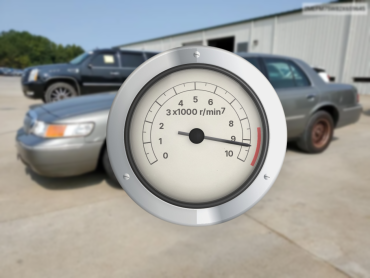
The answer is 9250 rpm
